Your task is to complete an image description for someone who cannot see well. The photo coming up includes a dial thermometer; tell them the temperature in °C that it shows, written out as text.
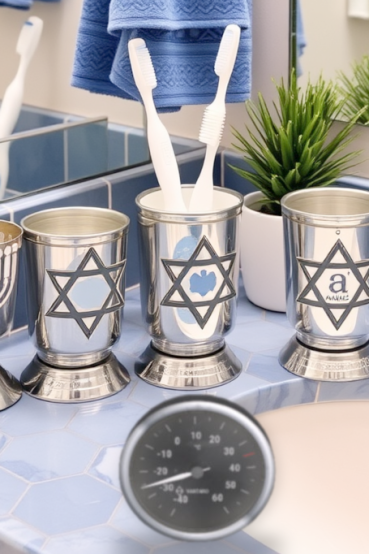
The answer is -25 °C
